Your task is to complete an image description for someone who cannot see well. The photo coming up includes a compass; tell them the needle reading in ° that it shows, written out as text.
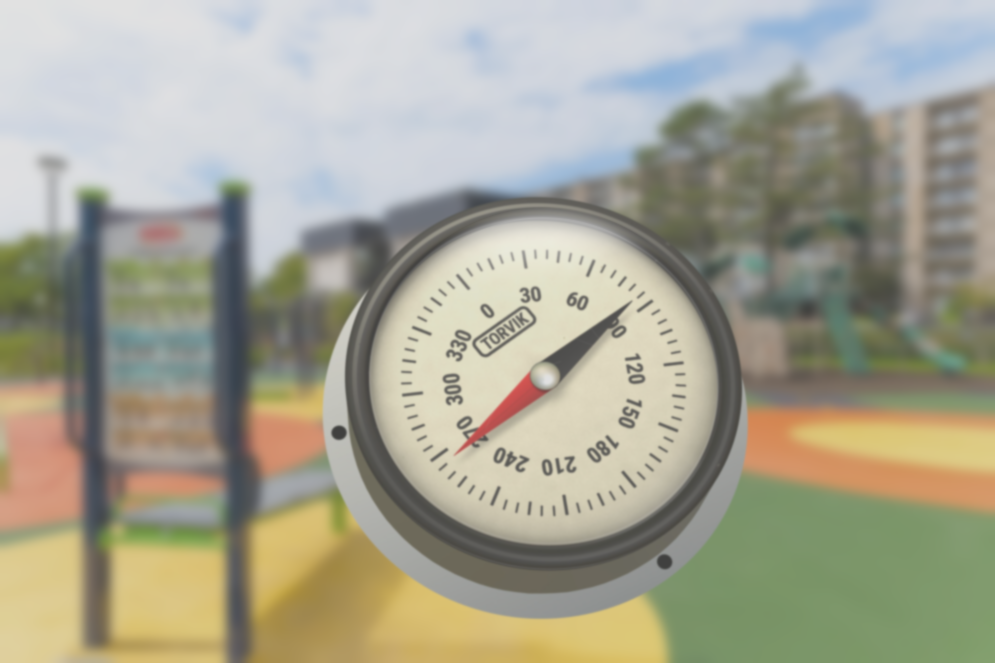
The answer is 265 °
